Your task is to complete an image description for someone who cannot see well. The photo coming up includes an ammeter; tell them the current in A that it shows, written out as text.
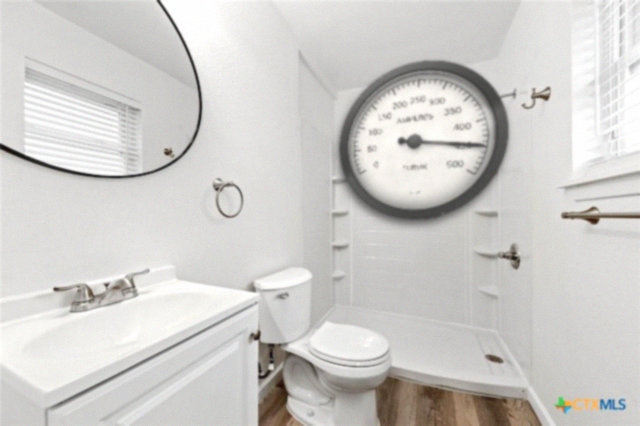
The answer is 450 A
